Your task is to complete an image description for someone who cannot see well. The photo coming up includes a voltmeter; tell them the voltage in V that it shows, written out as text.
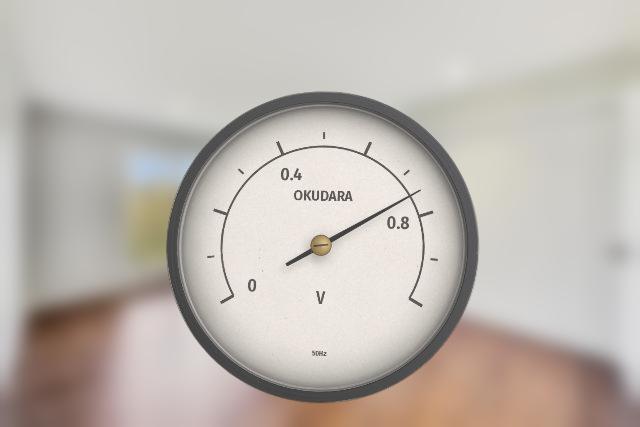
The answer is 0.75 V
